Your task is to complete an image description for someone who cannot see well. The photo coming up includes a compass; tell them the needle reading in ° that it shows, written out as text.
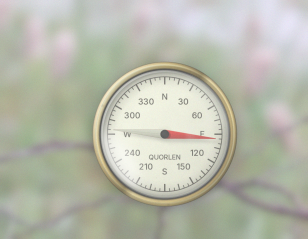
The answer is 95 °
